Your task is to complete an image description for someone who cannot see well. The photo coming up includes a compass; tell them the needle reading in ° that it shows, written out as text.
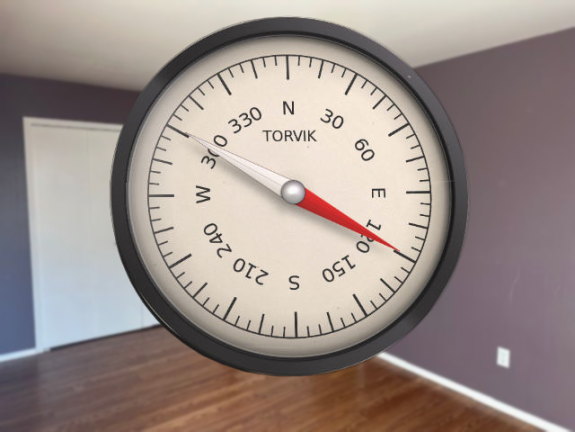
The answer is 120 °
